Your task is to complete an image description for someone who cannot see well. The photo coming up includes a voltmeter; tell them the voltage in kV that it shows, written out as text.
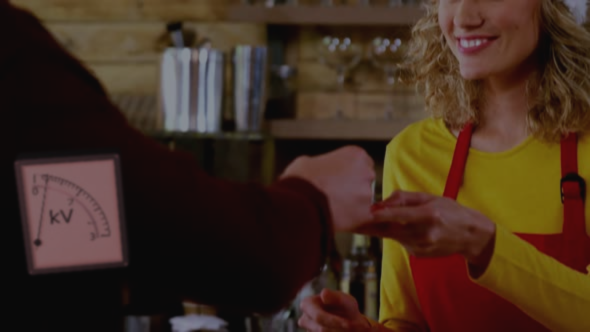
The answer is 1 kV
